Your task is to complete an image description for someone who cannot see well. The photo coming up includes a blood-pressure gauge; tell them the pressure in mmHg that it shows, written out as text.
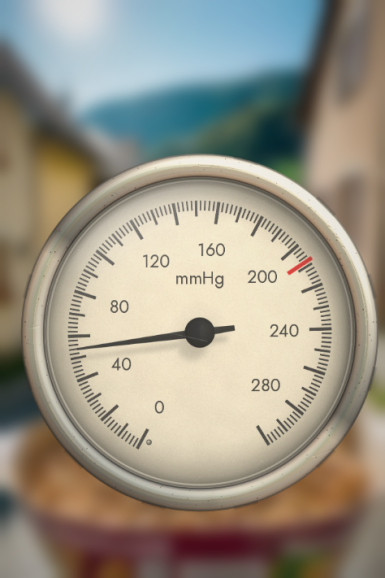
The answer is 54 mmHg
